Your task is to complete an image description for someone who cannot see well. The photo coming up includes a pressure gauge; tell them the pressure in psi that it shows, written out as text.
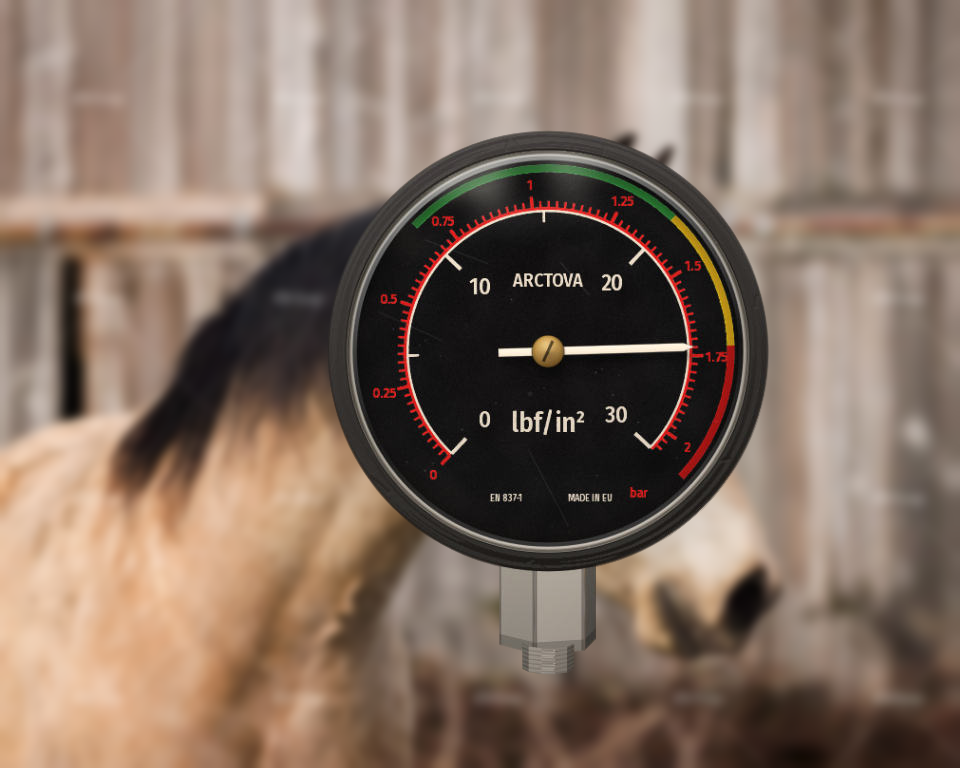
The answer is 25 psi
